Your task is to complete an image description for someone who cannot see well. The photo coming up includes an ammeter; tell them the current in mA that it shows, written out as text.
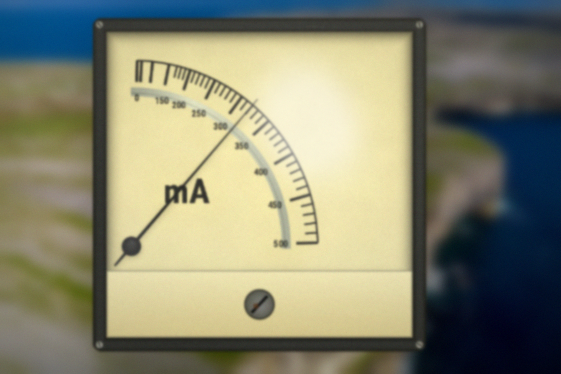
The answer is 320 mA
